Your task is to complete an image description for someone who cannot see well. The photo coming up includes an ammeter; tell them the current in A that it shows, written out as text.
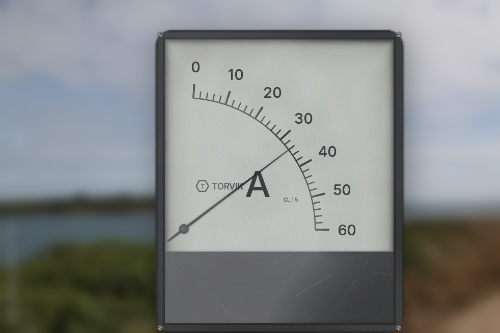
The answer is 34 A
